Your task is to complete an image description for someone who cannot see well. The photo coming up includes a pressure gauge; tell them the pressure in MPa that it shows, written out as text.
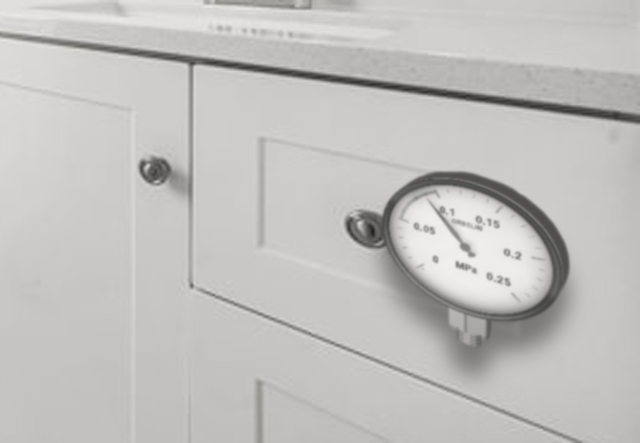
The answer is 0.09 MPa
